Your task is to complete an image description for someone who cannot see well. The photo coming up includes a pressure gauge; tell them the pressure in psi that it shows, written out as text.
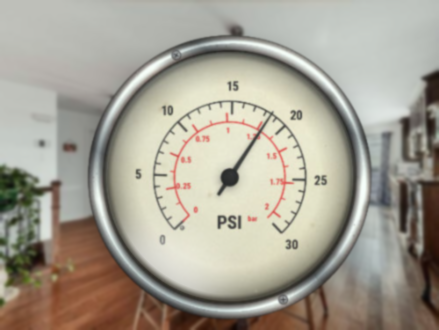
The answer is 18.5 psi
